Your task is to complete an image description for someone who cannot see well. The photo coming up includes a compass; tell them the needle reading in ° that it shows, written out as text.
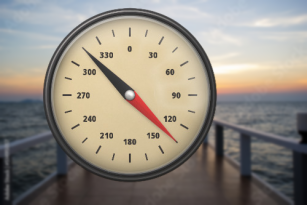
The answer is 135 °
